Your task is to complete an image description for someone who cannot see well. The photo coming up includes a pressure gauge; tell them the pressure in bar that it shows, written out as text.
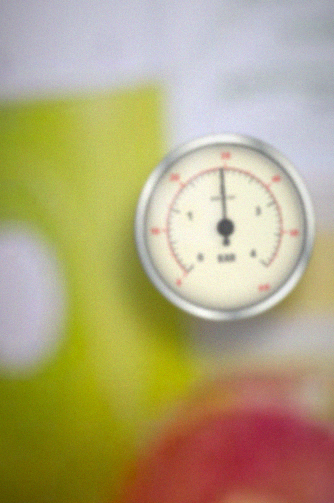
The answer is 2 bar
